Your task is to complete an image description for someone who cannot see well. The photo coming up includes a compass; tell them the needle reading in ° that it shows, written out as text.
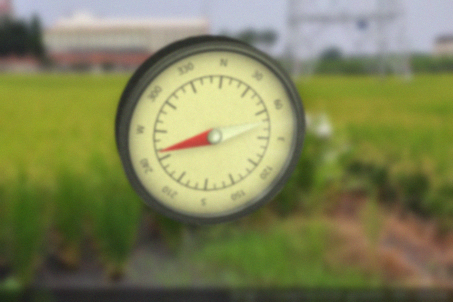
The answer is 250 °
